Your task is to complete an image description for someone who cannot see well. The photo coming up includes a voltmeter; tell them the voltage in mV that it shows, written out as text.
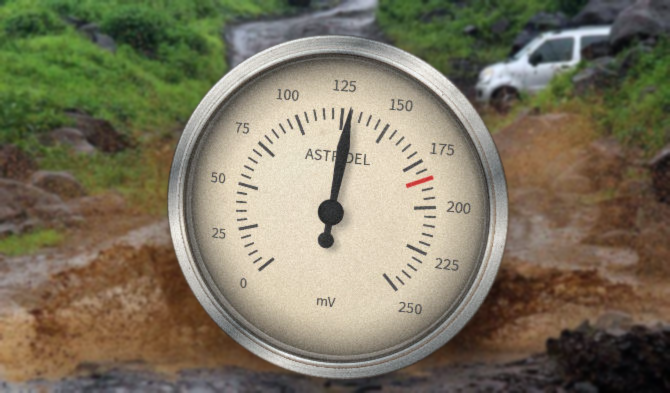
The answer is 130 mV
